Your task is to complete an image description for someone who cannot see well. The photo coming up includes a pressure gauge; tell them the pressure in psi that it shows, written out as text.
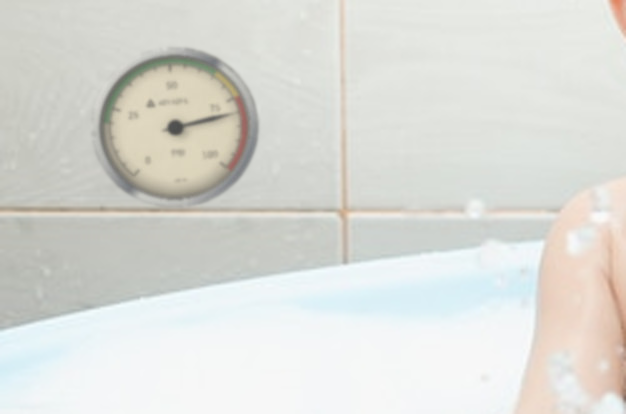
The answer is 80 psi
